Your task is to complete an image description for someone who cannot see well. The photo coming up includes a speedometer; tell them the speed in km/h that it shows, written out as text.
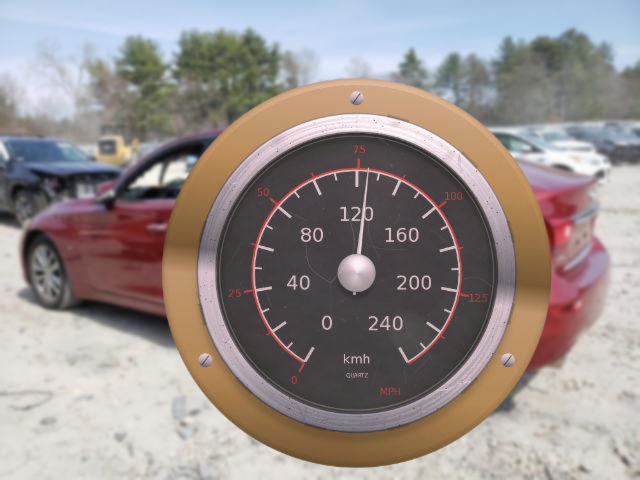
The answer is 125 km/h
